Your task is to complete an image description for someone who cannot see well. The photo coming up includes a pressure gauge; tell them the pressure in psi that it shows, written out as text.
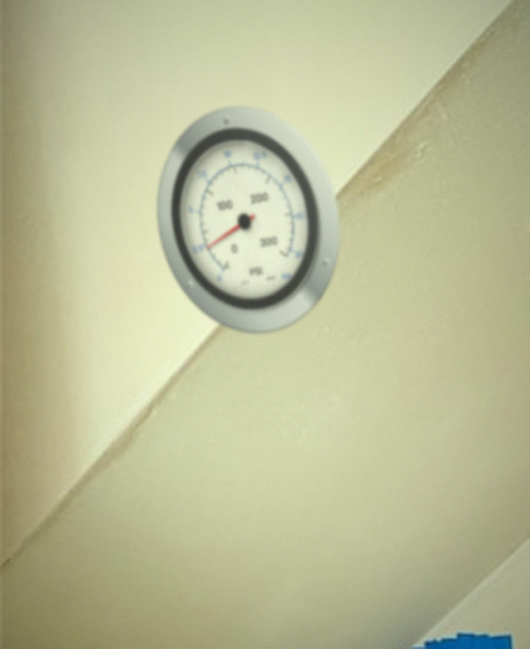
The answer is 30 psi
